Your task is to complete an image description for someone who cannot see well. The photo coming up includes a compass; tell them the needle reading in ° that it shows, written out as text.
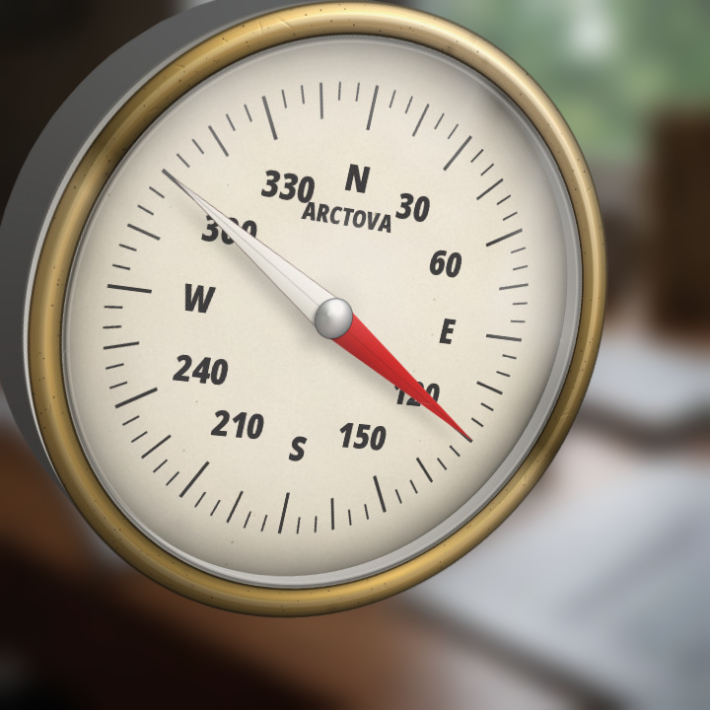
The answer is 120 °
